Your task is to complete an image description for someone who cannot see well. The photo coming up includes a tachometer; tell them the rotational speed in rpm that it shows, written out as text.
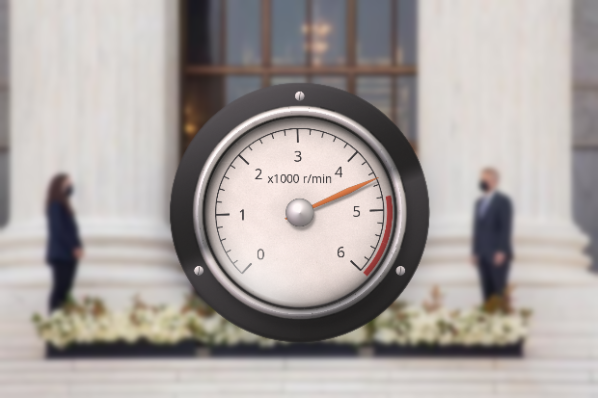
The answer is 4500 rpm
